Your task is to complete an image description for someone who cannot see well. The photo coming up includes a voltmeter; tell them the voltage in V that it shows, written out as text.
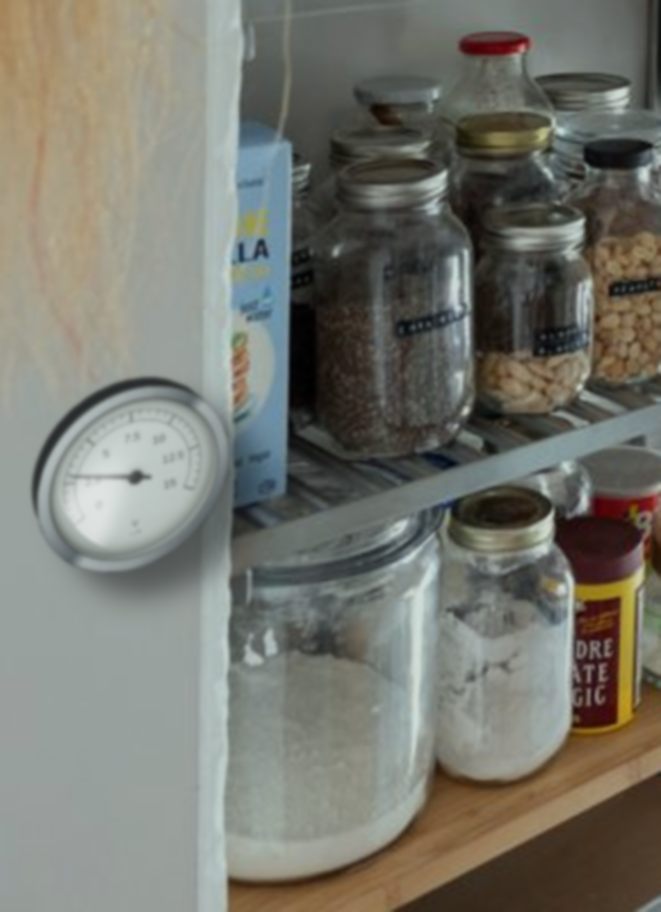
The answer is 3 V
